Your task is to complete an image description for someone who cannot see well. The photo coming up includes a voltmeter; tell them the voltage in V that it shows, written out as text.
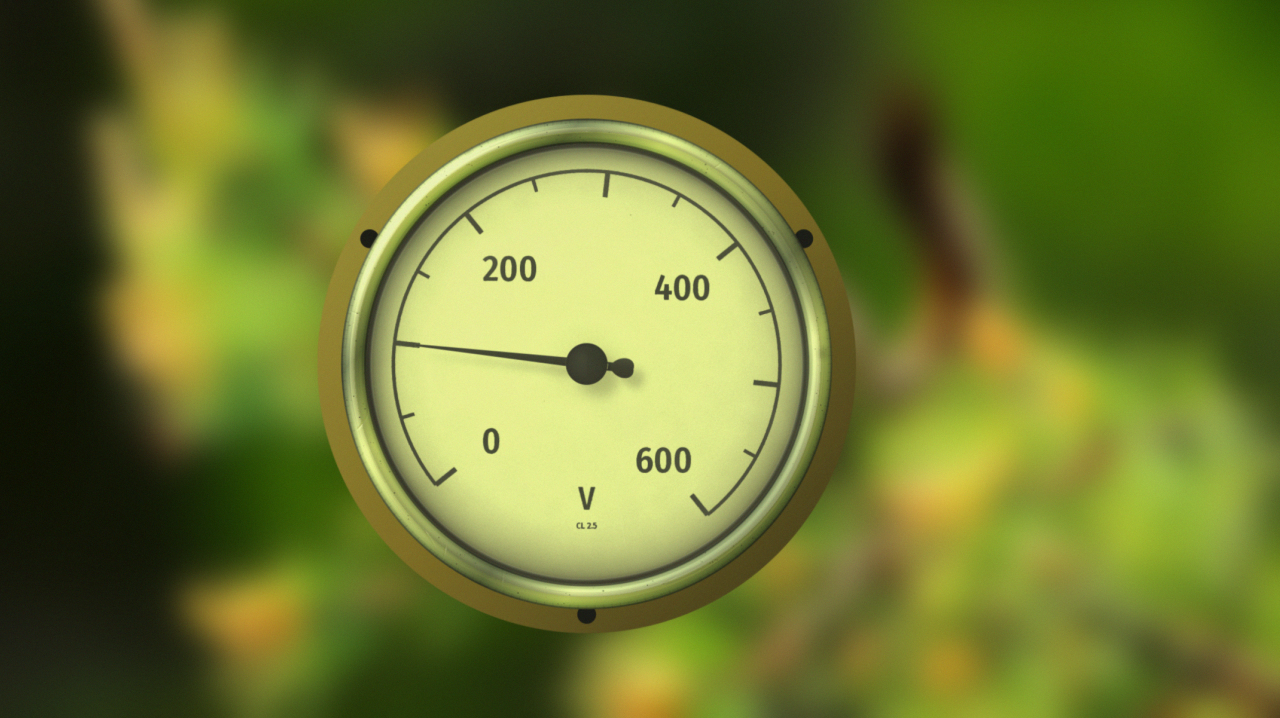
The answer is 100 V
